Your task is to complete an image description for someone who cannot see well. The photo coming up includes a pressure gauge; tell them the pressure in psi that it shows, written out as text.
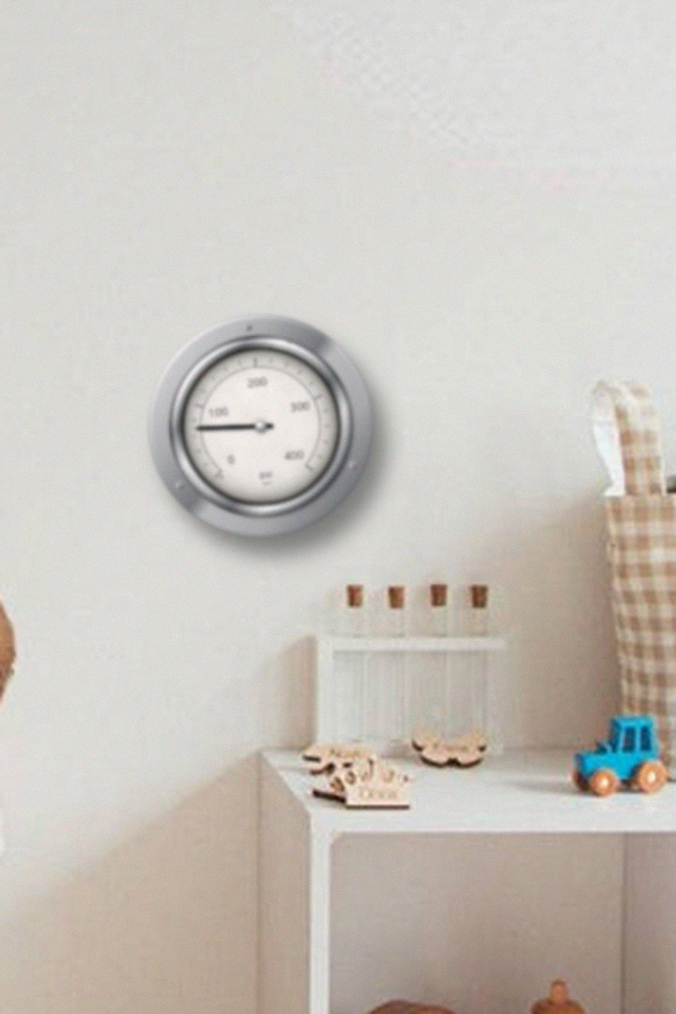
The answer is 70 psi
